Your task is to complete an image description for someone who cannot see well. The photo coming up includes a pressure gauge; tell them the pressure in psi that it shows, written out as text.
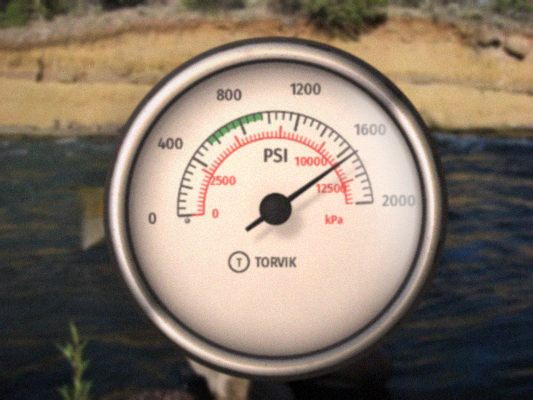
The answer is 1650 psi
